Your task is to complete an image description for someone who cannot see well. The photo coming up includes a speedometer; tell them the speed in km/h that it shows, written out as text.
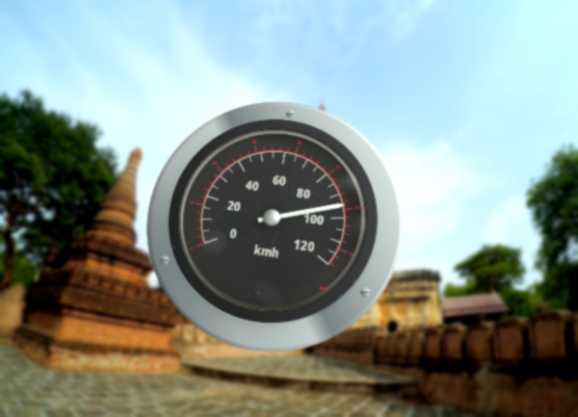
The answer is 95 km/h
